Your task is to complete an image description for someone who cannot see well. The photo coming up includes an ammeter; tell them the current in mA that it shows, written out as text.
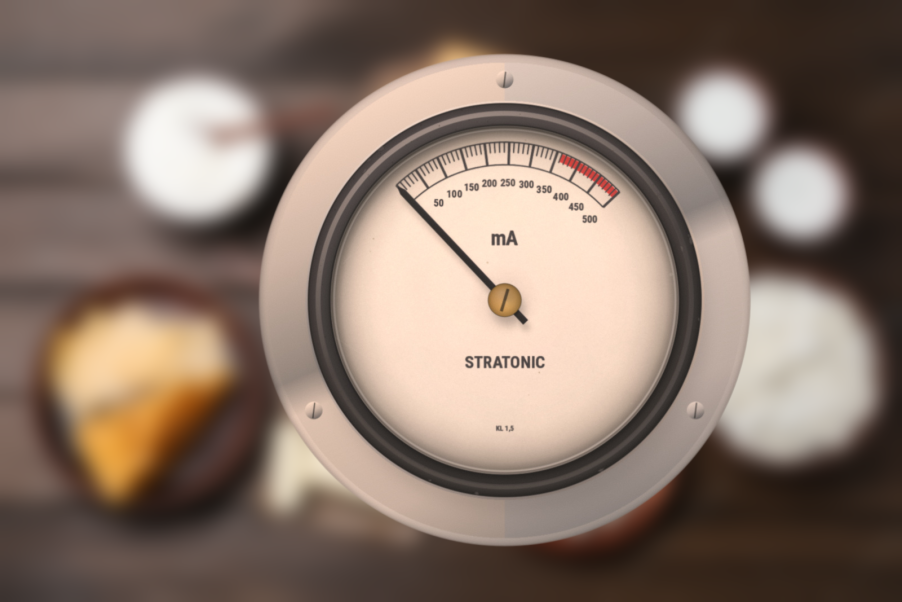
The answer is 0 mA
